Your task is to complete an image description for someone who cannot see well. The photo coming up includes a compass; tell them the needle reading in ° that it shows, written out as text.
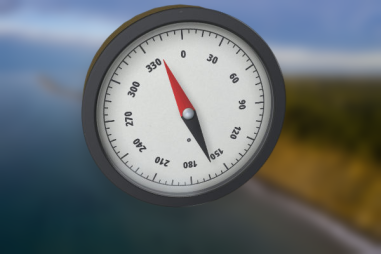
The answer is 340 °
